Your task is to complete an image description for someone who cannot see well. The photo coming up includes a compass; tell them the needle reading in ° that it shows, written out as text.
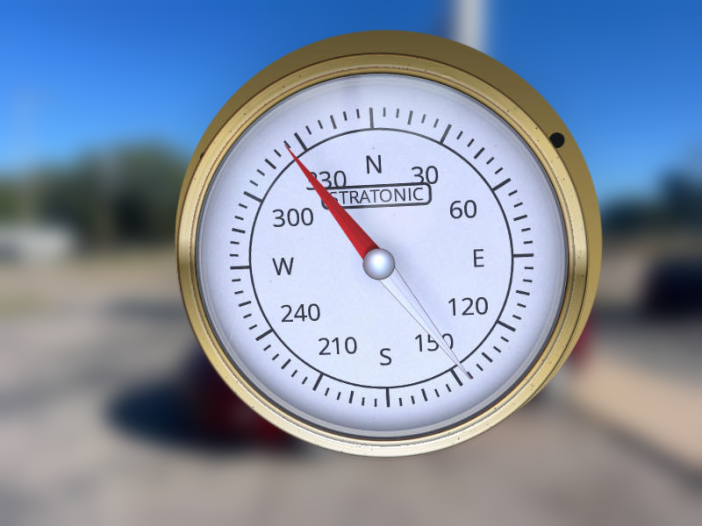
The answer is 325 °
